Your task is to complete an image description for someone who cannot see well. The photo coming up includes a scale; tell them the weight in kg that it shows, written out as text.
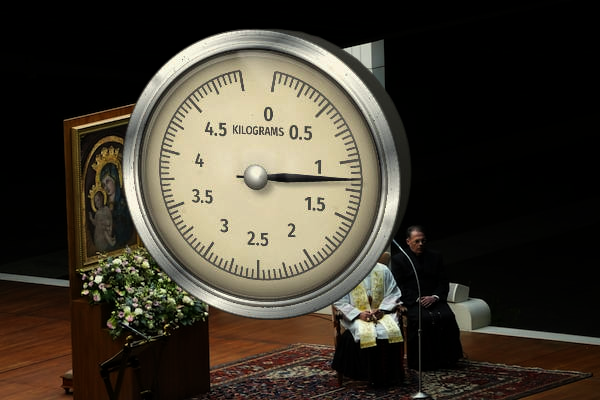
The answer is 1.15 kg
